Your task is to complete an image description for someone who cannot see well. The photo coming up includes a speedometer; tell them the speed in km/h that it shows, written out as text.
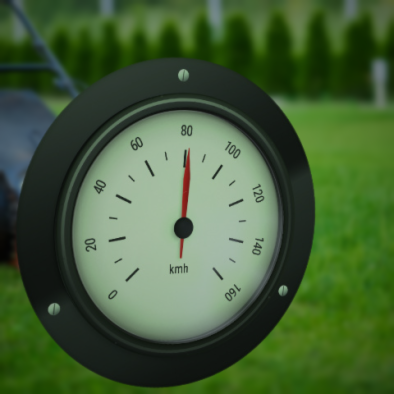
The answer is 80 km/h
